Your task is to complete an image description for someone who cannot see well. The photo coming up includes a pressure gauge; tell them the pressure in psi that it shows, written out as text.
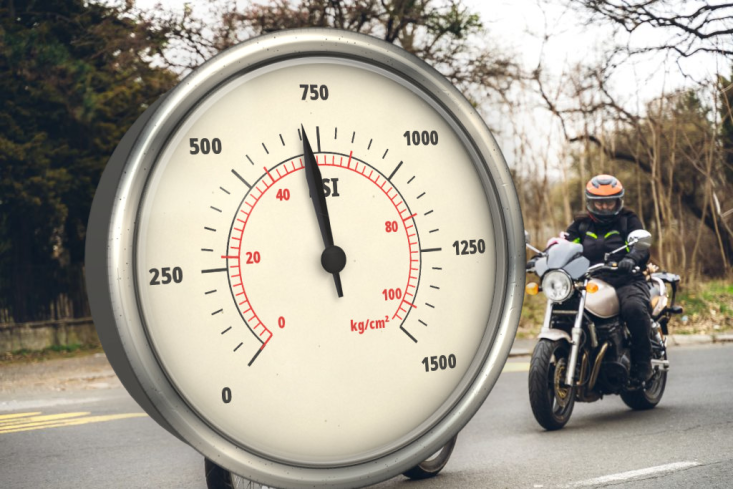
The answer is 700 psi
